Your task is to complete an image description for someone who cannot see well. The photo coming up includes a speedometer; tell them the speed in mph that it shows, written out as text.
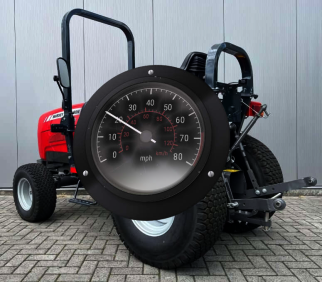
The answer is 20 mph
